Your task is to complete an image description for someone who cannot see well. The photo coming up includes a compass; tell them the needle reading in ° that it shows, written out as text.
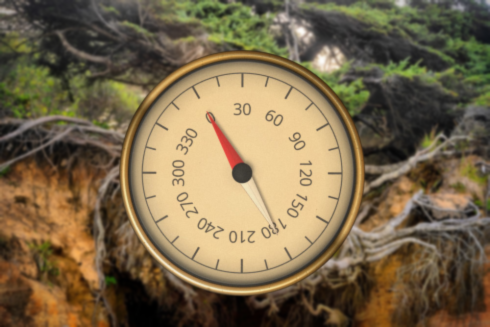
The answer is 0 °
